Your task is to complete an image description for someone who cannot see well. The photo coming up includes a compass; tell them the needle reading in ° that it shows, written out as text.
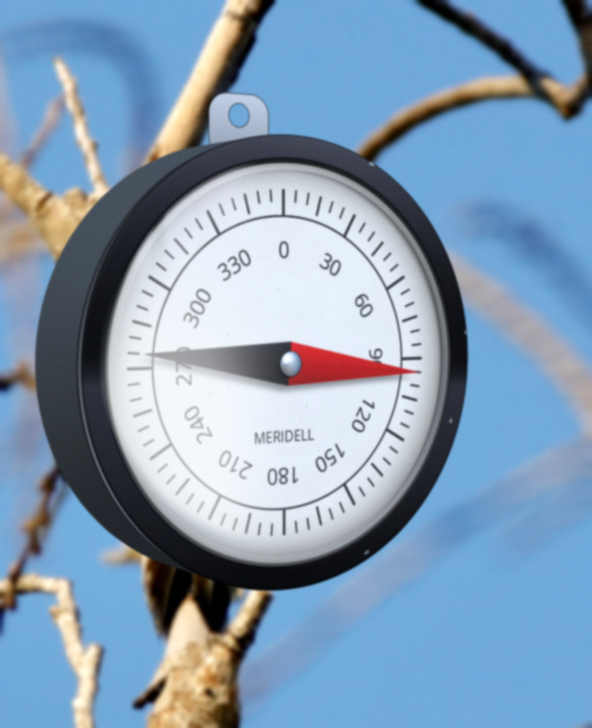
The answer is 95 °
